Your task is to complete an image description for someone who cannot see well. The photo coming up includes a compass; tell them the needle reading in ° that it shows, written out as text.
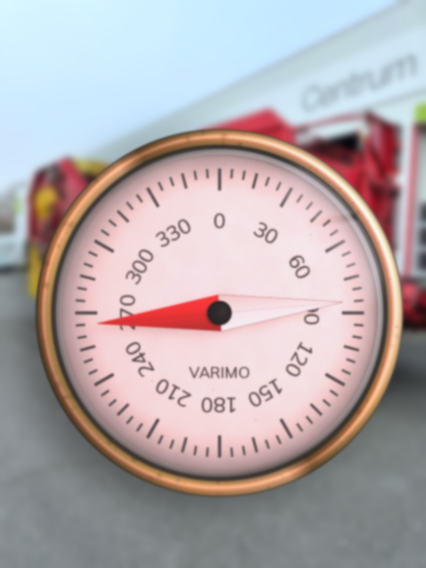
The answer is 265 °
